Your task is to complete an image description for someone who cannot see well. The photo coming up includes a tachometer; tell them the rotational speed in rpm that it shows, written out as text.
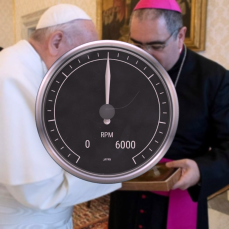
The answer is 3000 rpm
